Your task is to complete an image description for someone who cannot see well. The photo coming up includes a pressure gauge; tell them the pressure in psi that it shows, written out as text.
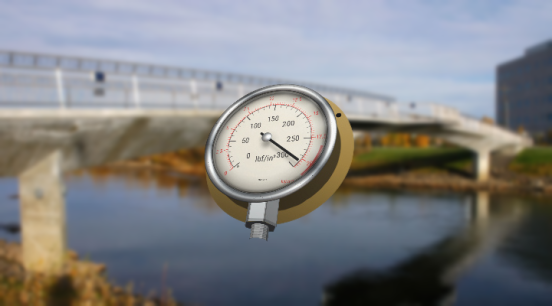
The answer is 290 psi
